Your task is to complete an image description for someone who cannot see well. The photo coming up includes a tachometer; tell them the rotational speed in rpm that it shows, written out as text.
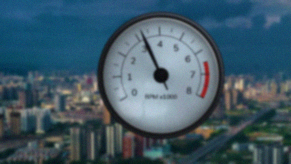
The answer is 3250 rpm
